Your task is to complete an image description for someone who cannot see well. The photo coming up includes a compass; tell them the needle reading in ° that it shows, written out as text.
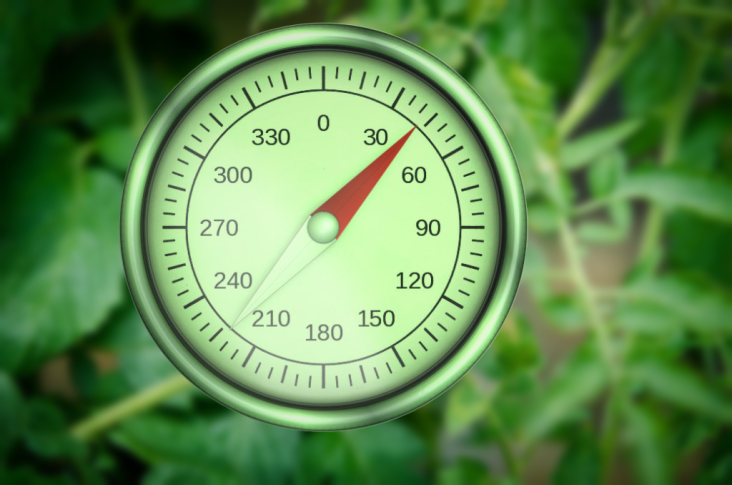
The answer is 42.5 °
